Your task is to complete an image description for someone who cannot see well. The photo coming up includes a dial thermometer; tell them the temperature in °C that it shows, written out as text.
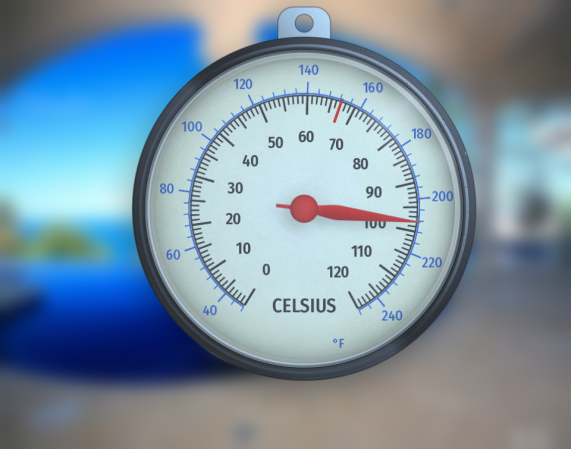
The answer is 98 °C
